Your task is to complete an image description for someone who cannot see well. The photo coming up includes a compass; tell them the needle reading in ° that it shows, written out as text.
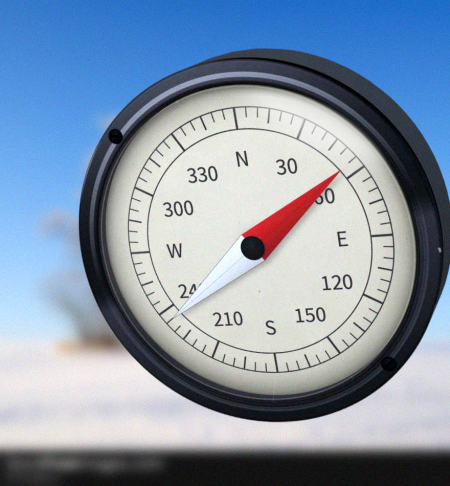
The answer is 55 °
